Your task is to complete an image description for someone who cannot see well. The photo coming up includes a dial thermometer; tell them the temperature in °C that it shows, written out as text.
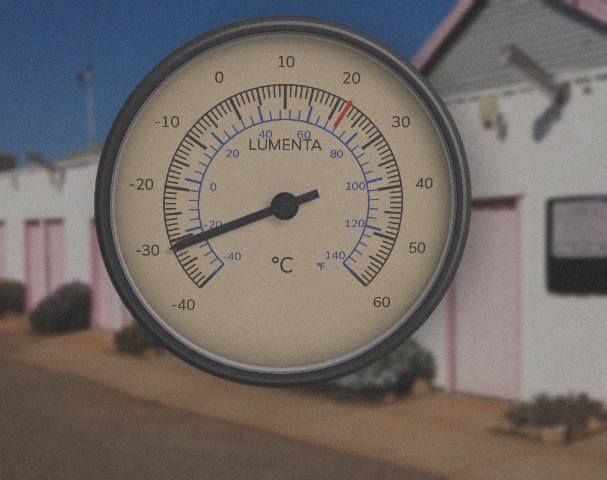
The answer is -31 °C
